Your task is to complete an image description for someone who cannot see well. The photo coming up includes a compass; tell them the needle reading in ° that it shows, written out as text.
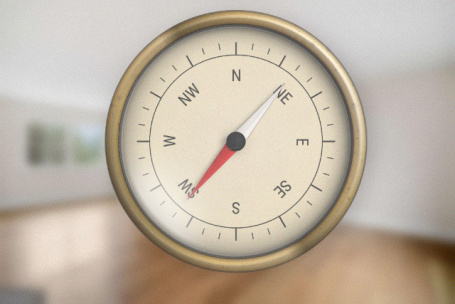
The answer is 220 °
